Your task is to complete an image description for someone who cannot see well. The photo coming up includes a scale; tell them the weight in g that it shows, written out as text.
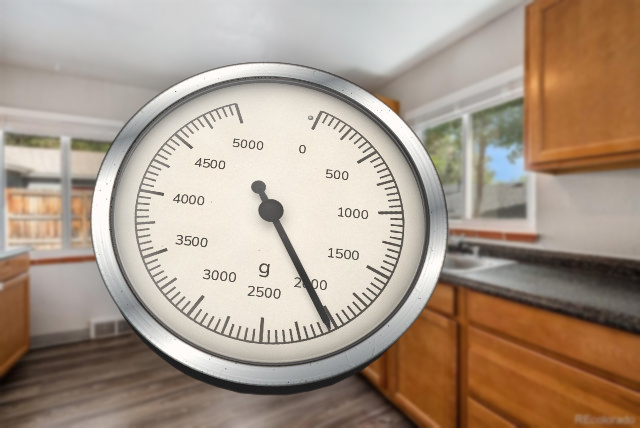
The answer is 2050 g
